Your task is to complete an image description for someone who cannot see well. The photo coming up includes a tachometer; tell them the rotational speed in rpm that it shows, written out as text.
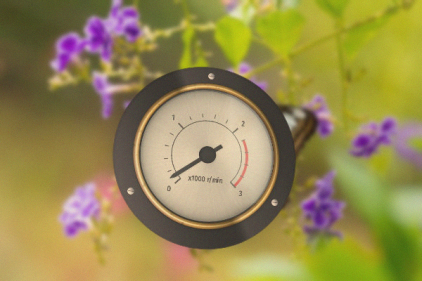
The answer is 100 rpm
